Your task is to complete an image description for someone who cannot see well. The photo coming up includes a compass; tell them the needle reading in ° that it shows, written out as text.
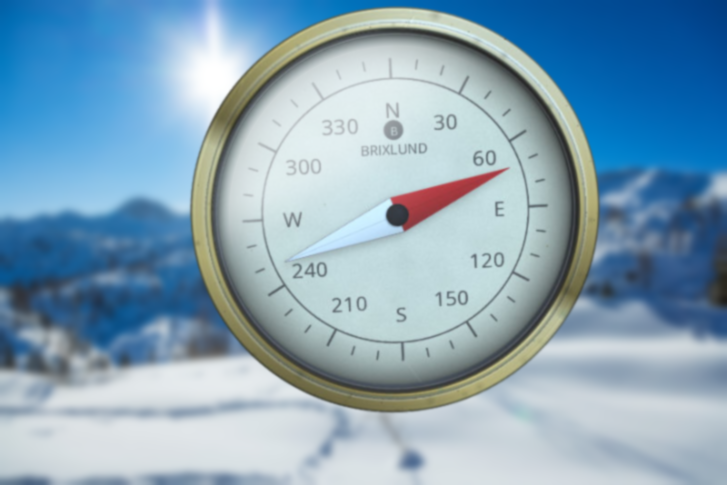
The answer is 70 °
